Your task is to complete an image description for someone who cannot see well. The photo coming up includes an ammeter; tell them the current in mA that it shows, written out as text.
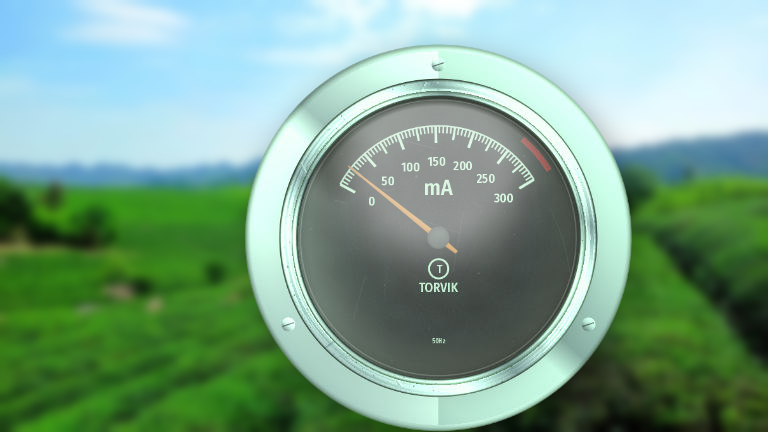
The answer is 25 mA
